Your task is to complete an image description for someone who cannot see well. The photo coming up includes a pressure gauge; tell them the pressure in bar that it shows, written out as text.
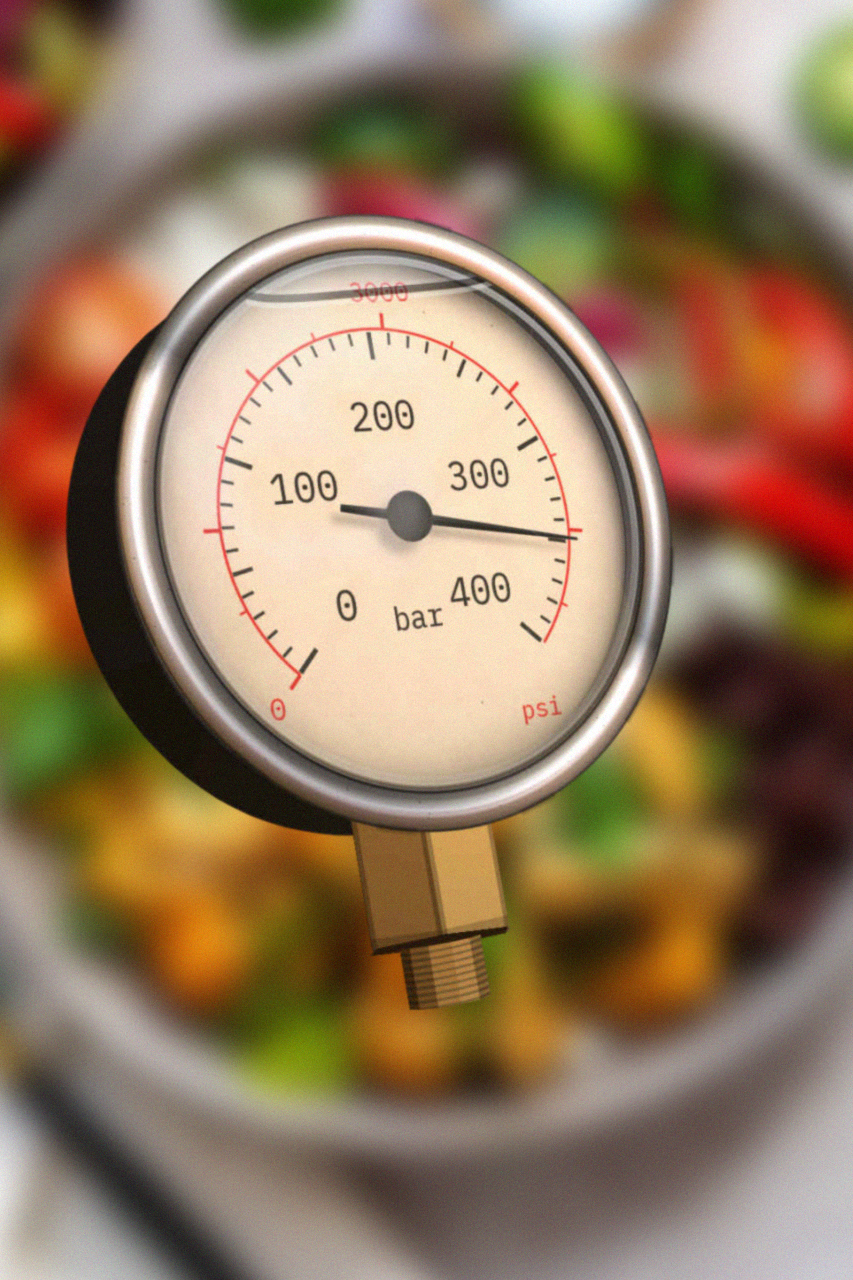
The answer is 350 bar
